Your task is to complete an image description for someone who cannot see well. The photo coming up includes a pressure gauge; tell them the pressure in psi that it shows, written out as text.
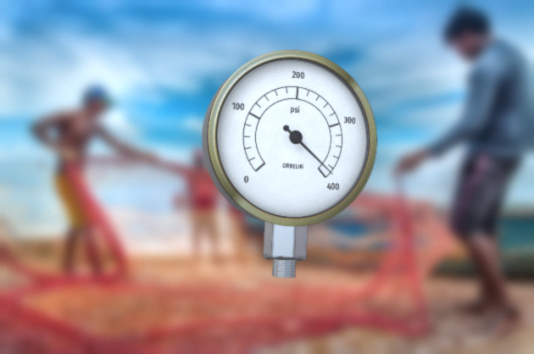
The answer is 390 psi
